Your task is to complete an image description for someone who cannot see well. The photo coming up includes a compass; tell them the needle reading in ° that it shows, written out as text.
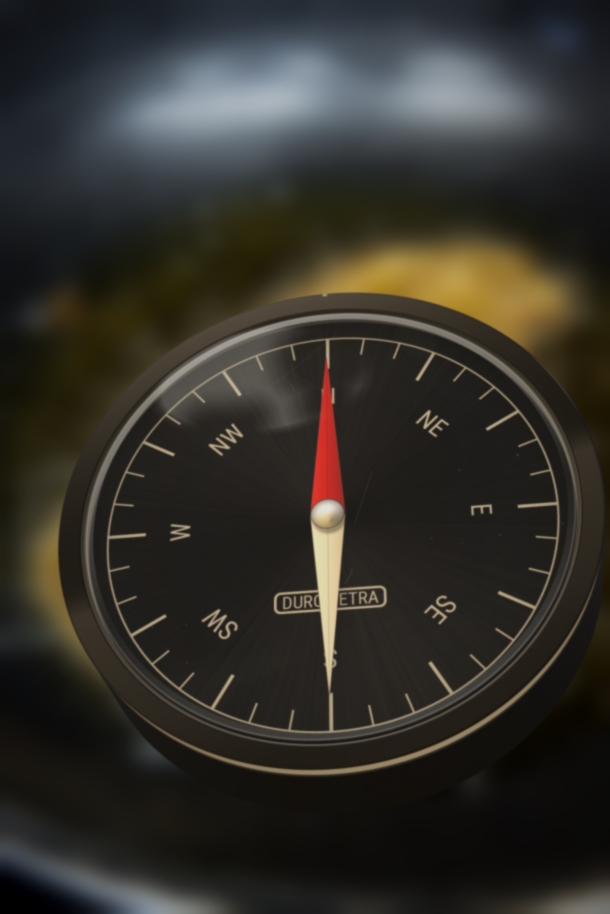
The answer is 0 °
